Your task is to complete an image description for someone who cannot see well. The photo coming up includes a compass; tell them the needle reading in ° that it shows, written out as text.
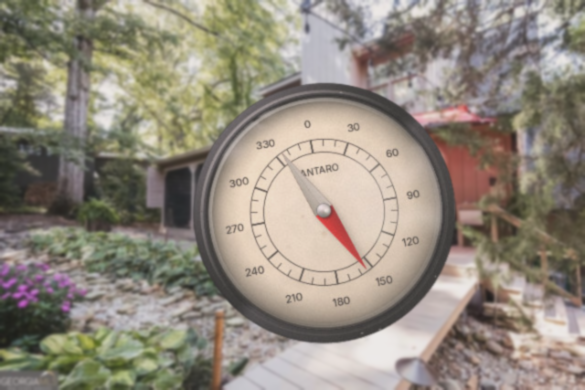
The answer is 155 °
